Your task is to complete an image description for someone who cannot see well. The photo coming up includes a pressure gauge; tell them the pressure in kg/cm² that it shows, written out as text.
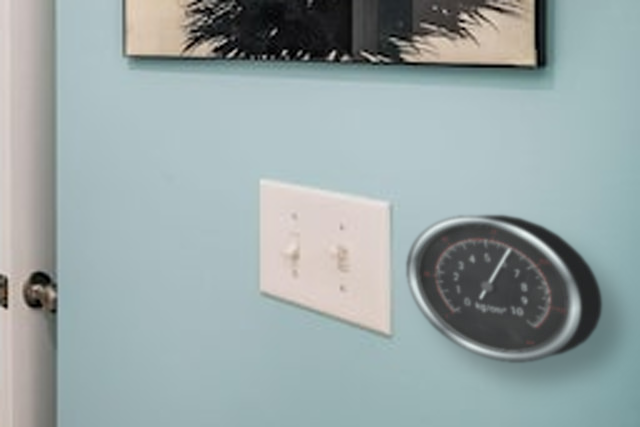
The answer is 6 kg/cm²
